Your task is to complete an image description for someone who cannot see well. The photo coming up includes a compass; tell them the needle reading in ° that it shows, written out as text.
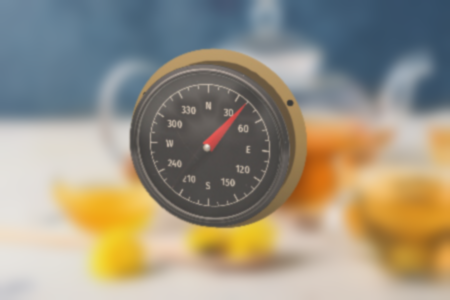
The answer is 40 °
